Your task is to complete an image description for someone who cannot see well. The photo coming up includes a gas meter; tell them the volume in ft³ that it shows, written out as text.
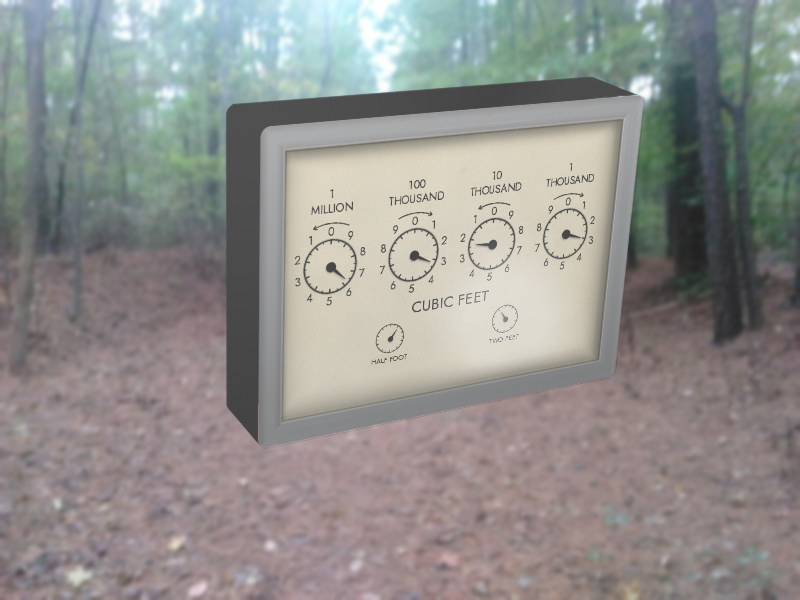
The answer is 632300 ft³
